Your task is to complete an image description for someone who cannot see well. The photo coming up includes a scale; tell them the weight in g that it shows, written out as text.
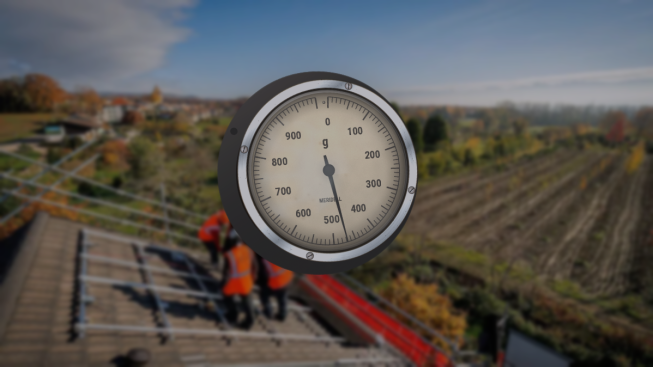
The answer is 470 g
